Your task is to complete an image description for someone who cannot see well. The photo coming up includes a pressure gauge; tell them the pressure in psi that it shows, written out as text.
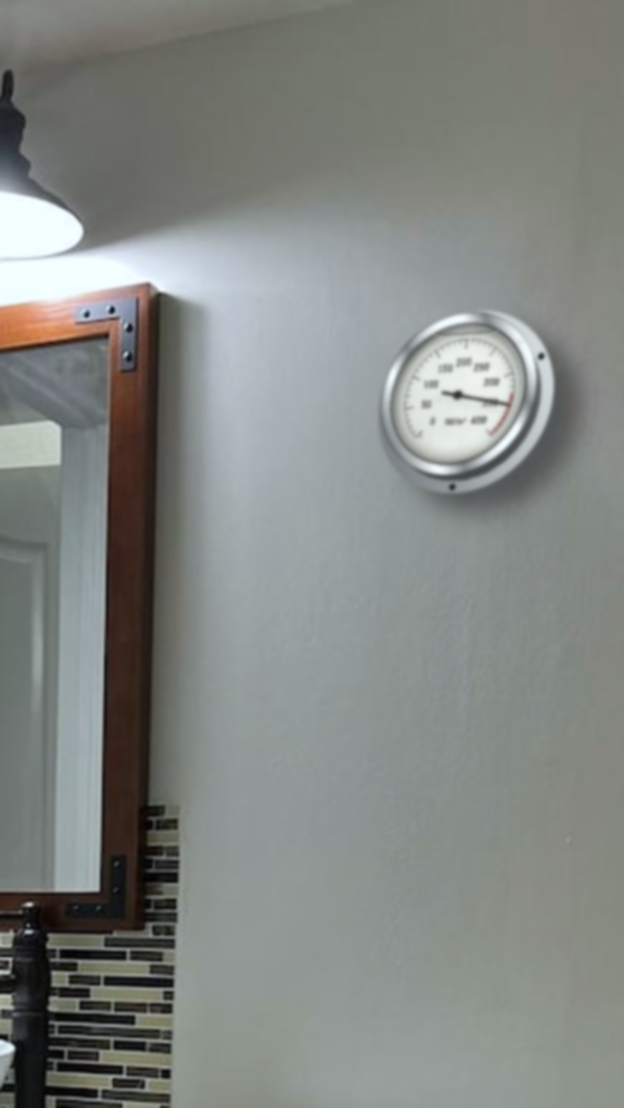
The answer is 350 psi
